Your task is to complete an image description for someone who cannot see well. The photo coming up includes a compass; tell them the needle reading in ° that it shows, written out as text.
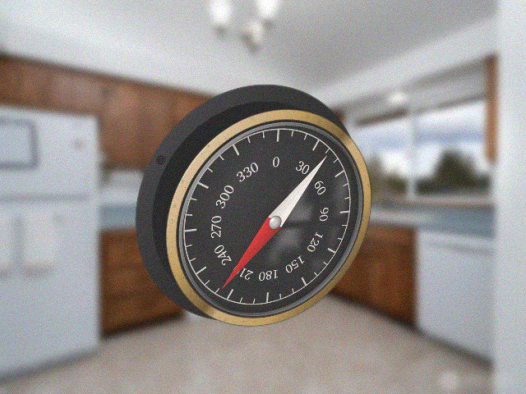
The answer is 220 °
